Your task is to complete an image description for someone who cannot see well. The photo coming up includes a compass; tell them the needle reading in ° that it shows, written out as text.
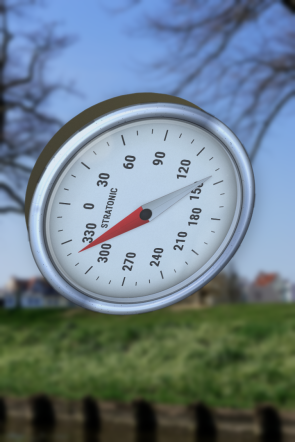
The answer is 320 °
